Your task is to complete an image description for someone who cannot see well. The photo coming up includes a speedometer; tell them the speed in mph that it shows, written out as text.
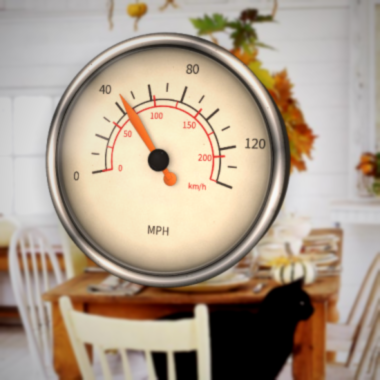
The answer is 45 mph
